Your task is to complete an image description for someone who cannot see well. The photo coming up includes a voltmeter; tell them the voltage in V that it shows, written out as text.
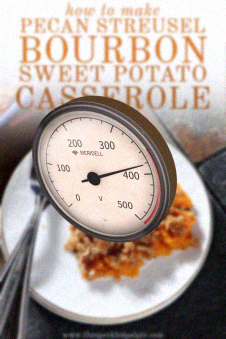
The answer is 380 V
